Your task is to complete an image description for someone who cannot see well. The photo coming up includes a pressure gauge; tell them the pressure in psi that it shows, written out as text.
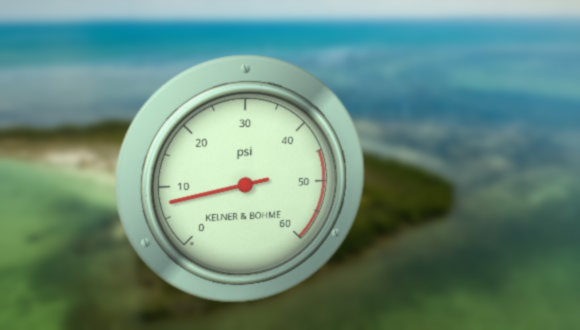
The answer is 7.5 psi
